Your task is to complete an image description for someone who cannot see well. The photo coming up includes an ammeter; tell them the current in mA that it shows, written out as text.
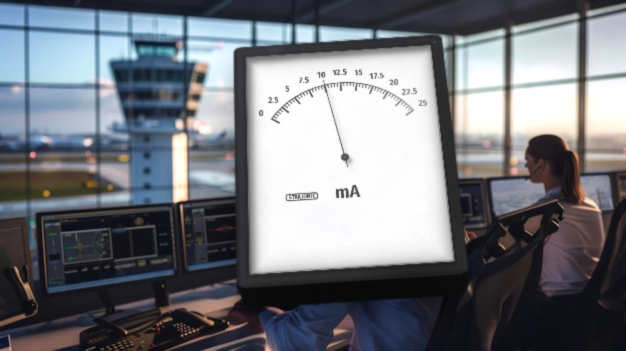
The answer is 10 mA
